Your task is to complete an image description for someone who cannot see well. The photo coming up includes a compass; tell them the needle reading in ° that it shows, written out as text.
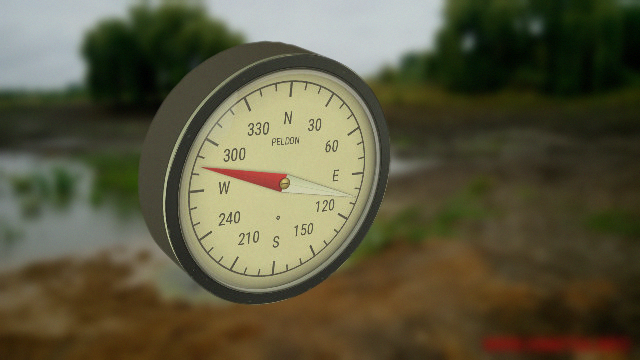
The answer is 285 °
